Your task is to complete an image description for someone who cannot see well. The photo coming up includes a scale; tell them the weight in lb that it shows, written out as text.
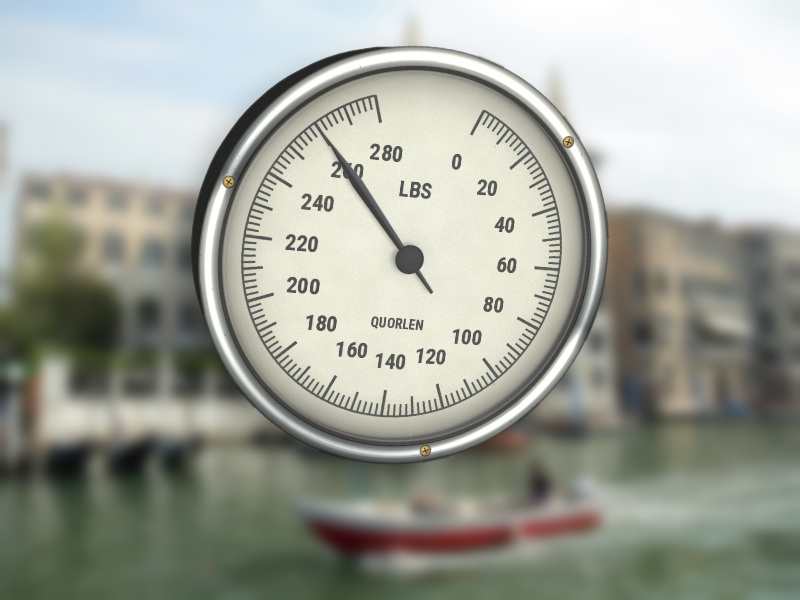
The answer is 260 lb
